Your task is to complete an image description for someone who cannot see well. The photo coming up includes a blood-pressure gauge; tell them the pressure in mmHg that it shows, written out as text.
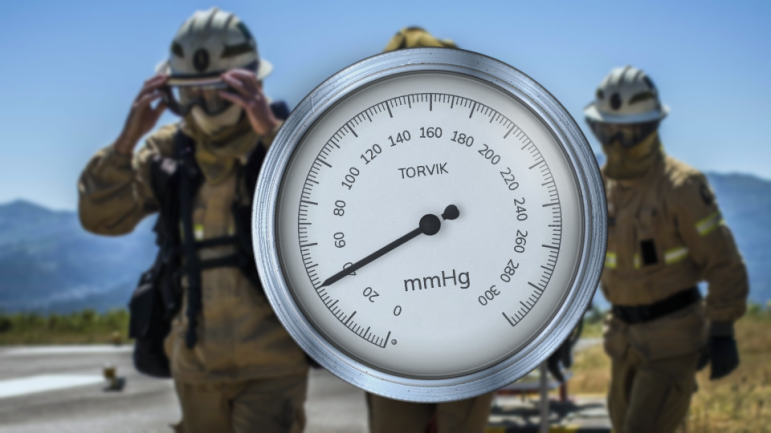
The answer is 40 mmHg
